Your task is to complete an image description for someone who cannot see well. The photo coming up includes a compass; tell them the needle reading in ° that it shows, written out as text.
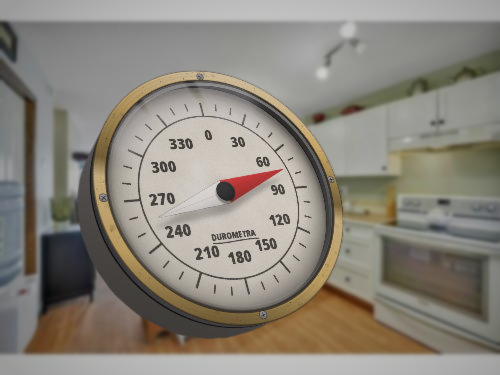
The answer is 75 °
